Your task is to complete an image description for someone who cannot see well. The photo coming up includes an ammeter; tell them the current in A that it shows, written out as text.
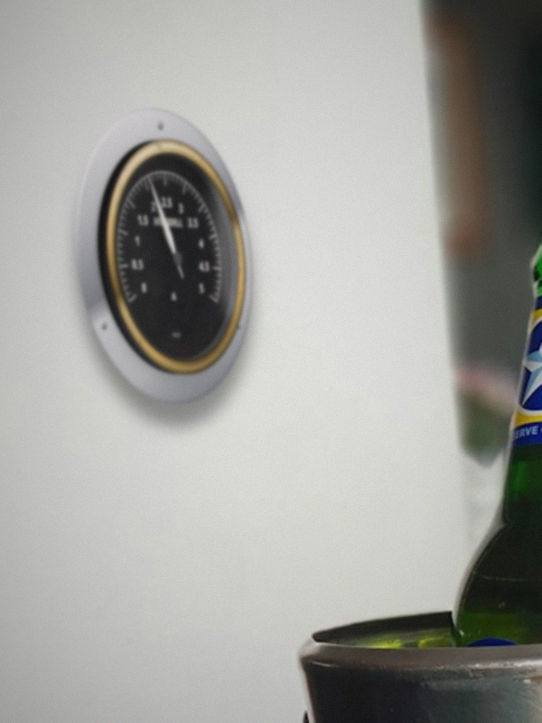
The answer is 2 A
